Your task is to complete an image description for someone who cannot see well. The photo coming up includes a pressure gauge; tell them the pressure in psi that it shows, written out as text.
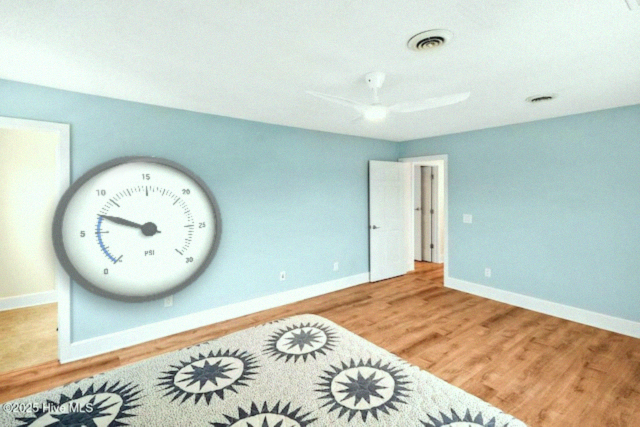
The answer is 7.5 psi
